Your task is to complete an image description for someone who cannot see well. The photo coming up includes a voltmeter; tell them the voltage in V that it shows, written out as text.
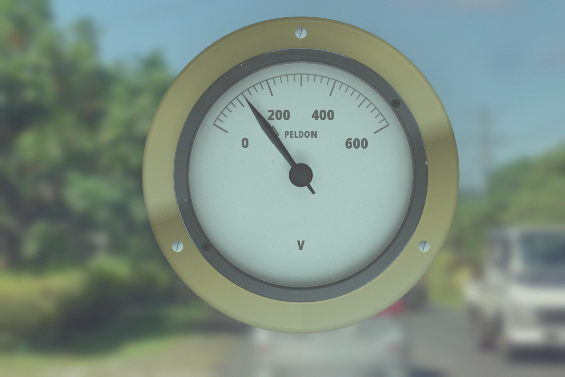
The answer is 120 V
